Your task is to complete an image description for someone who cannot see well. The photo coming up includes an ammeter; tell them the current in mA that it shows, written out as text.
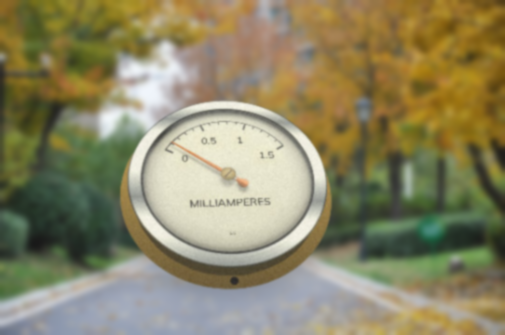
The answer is 0.1 mA
